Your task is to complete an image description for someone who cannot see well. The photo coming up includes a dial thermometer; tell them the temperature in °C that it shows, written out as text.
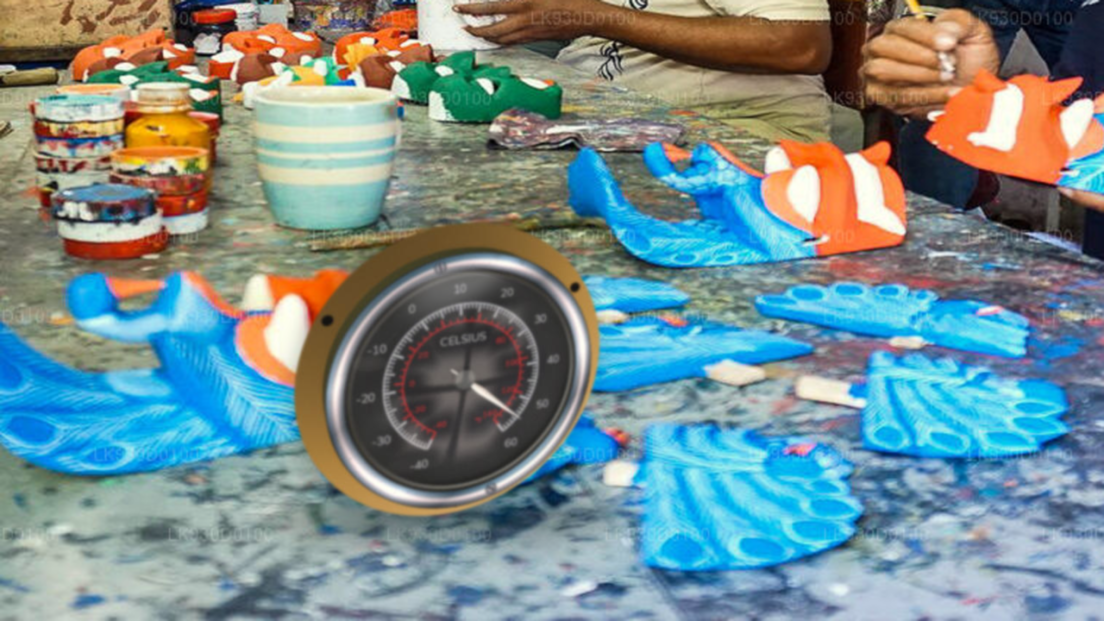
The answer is 55 °C
